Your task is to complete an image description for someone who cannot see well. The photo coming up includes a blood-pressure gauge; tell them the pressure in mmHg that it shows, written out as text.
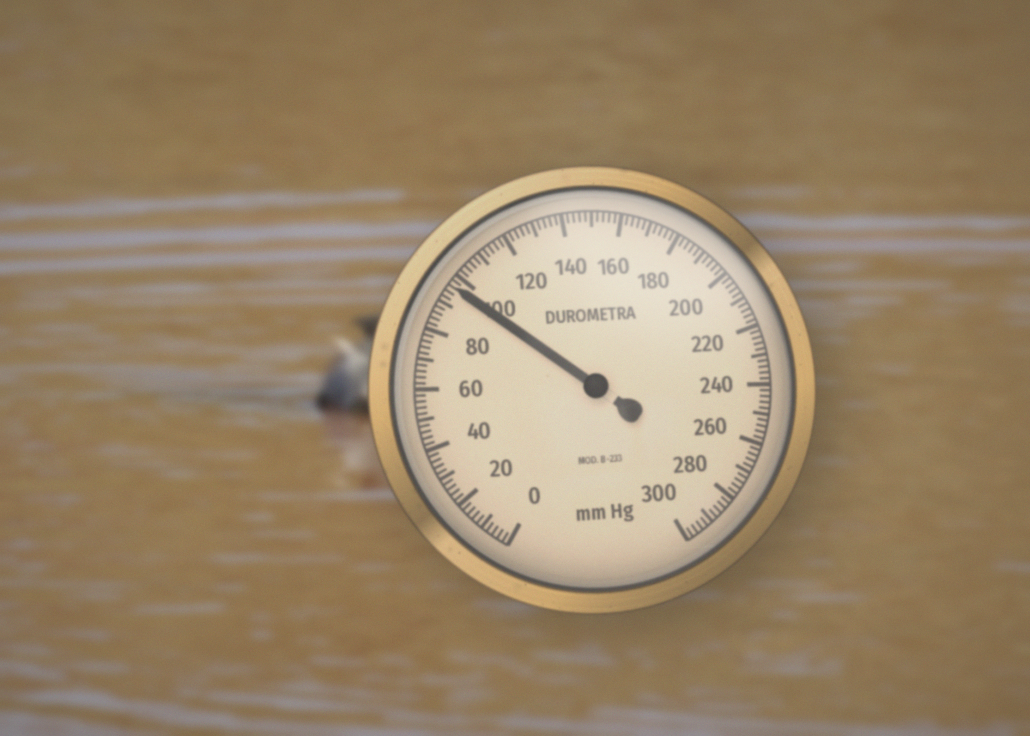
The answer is 96 mmHg
